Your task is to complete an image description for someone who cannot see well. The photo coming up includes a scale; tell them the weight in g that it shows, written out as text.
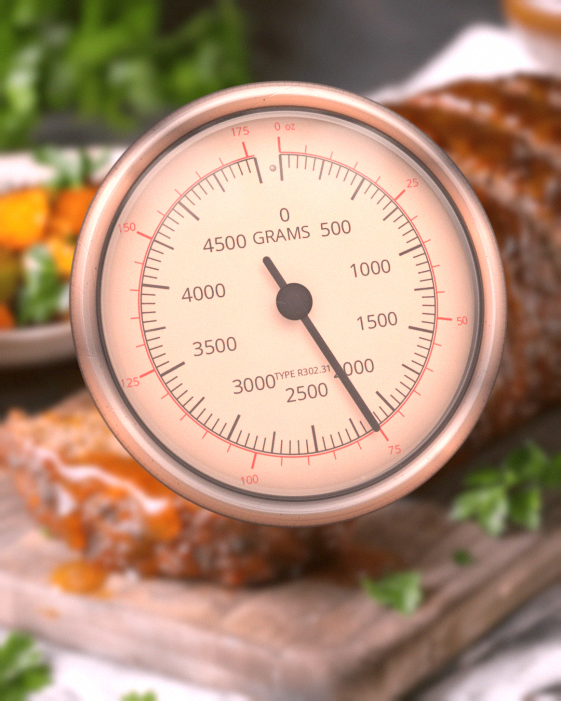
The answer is 2150 g
